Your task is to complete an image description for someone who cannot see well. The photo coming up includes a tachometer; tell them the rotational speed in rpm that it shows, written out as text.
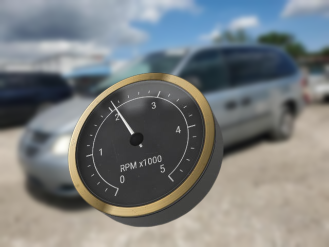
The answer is 2100 rpm
